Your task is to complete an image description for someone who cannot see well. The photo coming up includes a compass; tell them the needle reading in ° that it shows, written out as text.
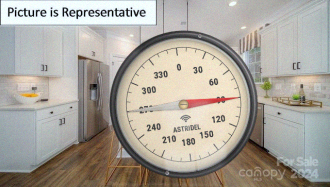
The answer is 90 °
